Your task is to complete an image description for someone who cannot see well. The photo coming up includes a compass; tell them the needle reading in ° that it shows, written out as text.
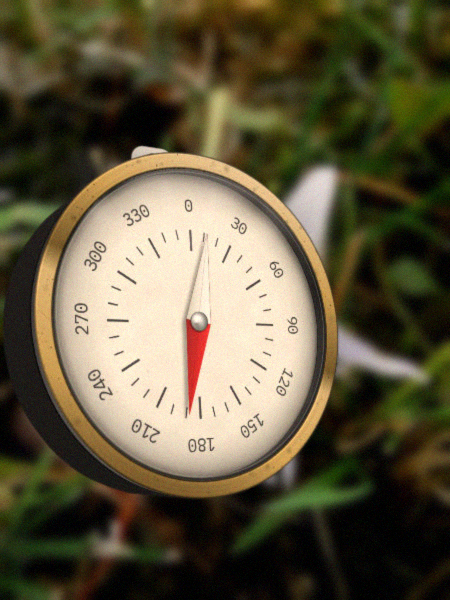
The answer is 190 °
